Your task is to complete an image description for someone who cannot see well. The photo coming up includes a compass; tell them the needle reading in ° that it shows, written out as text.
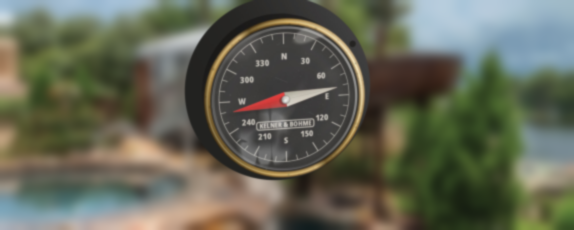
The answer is 260 °
